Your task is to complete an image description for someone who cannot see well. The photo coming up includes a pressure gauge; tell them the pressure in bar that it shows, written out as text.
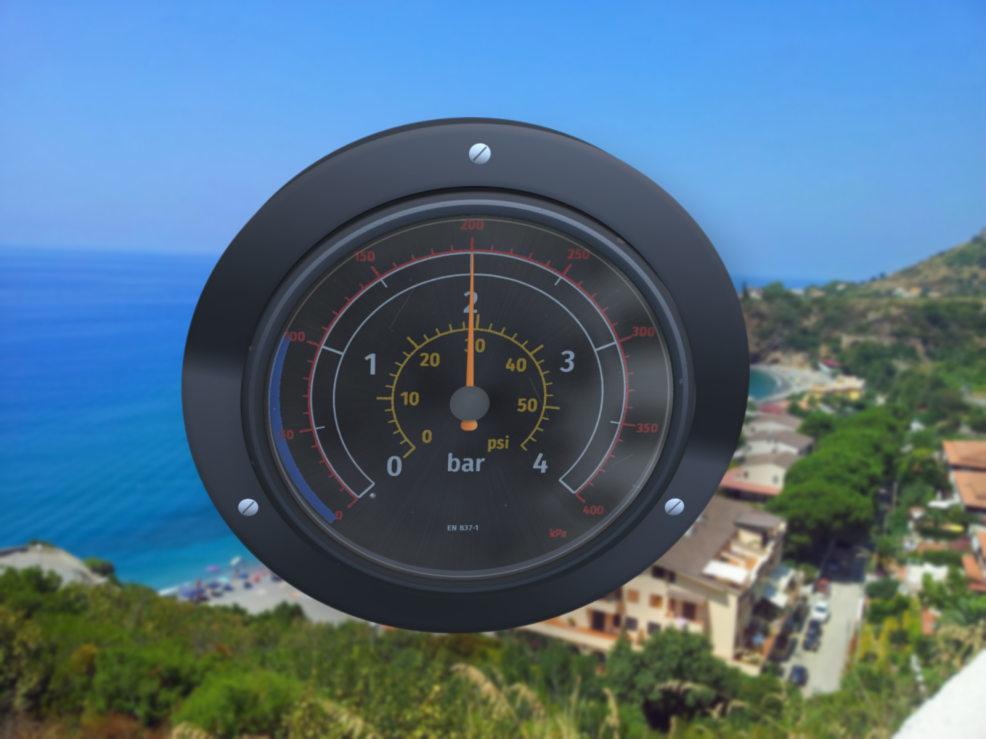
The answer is 2 bar
